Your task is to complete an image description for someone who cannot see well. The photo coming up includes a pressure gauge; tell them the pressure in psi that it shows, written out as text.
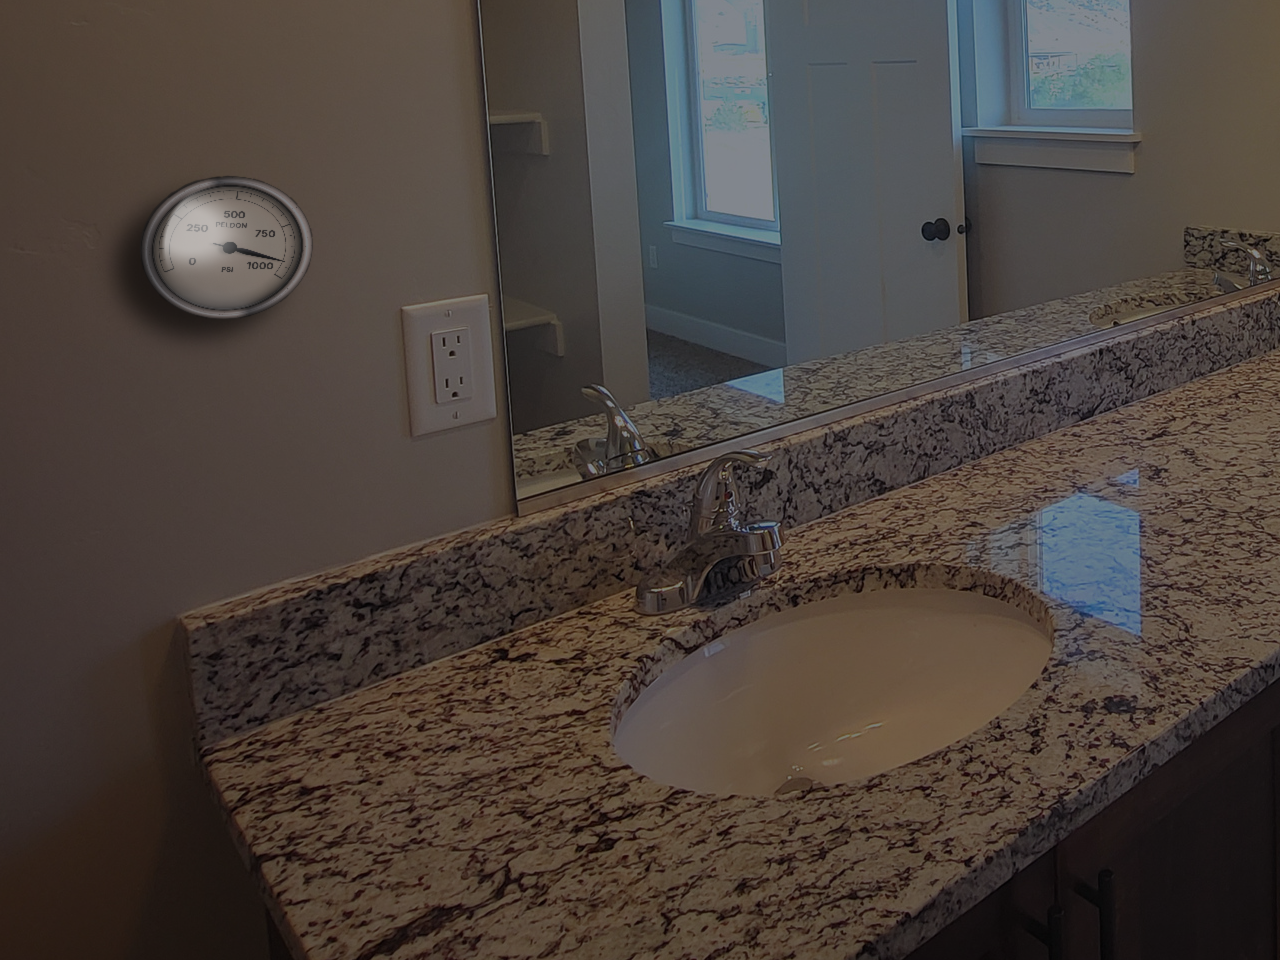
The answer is 925 psi
